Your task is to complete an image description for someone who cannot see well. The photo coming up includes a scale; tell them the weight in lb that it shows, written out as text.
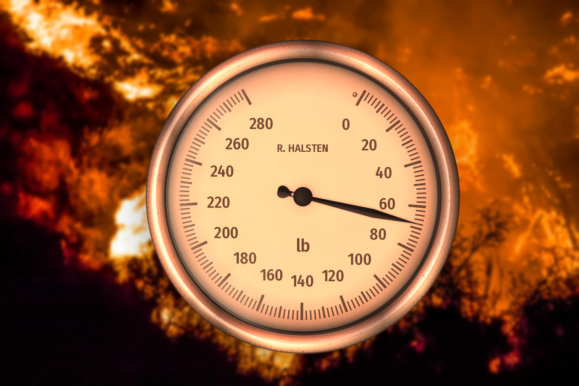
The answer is 68 lb
